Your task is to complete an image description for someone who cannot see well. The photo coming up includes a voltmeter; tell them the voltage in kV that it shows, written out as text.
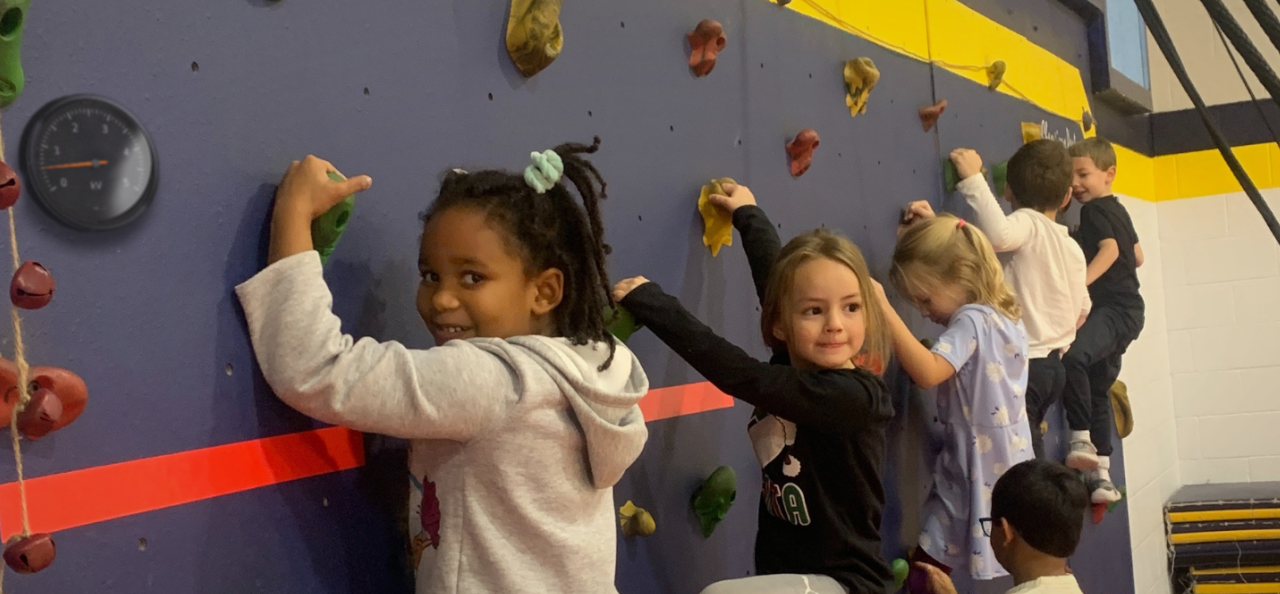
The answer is 0.5 kV
